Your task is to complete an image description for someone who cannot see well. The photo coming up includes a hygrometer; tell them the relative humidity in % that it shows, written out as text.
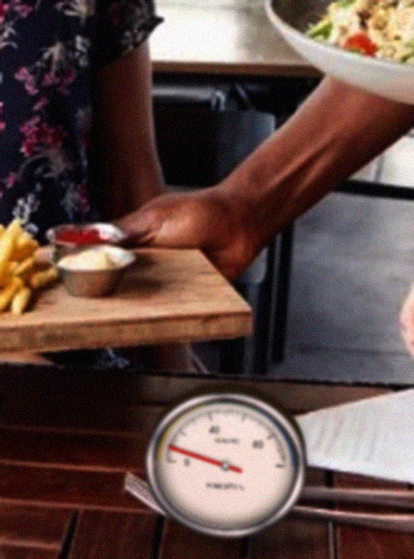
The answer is 10 %
